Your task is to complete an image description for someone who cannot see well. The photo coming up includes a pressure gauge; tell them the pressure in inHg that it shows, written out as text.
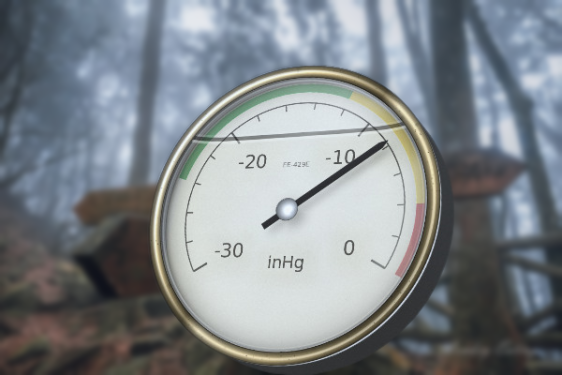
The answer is -8 inHg
